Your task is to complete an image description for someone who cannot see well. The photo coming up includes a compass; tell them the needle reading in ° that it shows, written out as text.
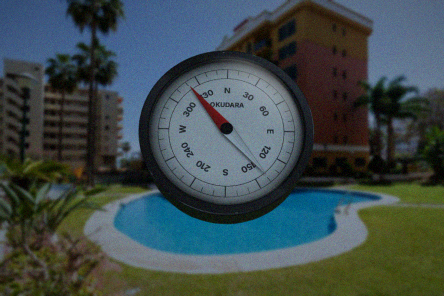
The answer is 320 °
